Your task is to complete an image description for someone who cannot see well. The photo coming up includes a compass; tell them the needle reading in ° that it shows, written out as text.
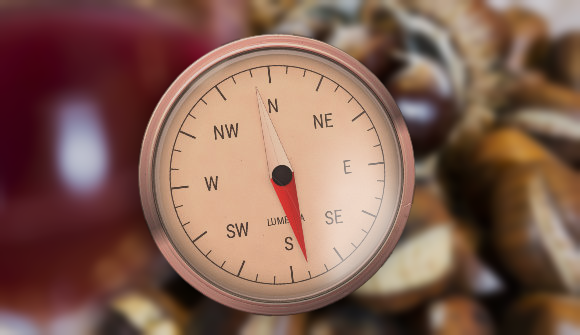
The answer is 170 °
